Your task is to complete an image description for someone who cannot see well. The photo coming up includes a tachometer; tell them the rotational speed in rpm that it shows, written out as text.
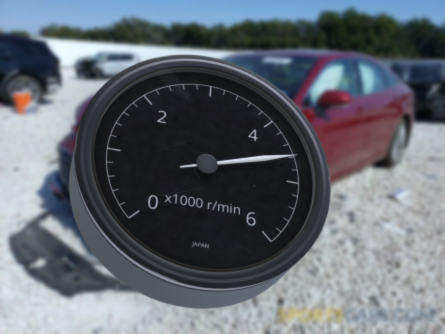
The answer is 4600 rpm
